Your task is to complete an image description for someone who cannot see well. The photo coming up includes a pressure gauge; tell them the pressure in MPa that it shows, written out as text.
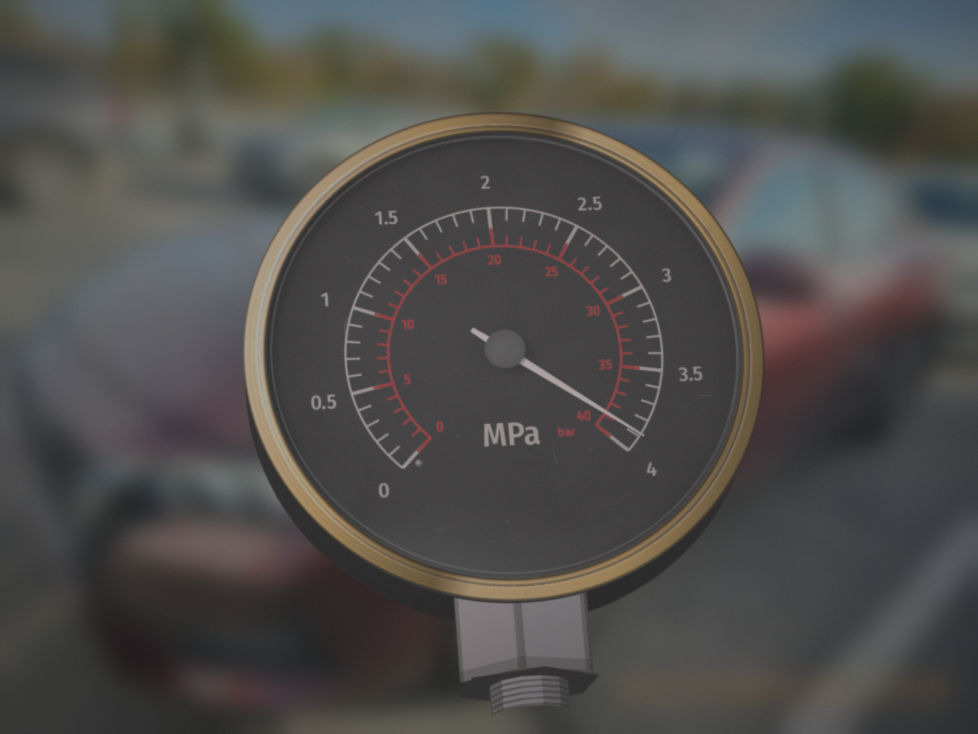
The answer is 3.9 MPa
